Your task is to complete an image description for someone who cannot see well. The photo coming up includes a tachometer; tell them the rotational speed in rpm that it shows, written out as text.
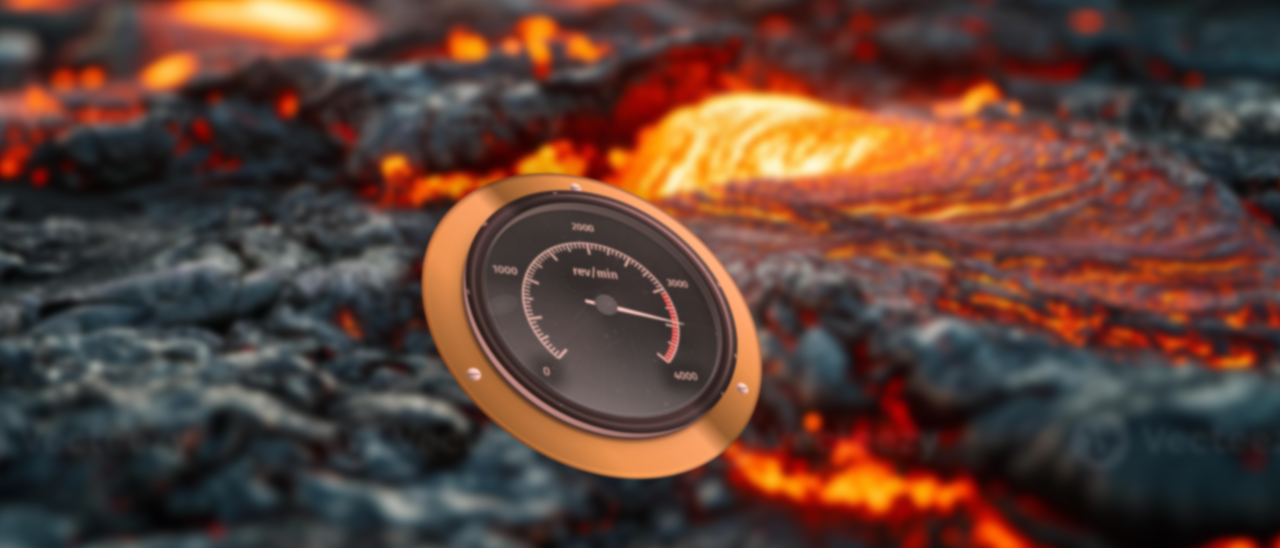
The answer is 3500 rpm
